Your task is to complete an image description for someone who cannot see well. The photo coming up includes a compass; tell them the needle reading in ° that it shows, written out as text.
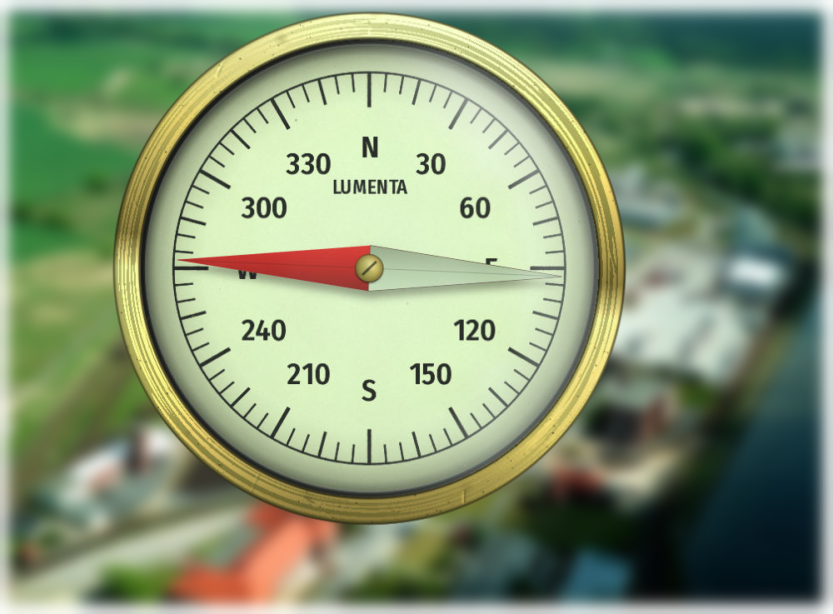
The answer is 272.5 °
